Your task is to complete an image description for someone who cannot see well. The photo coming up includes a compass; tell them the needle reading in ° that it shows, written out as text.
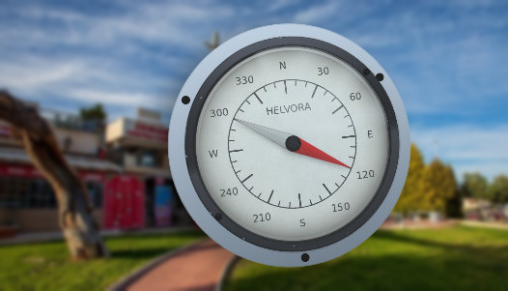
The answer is 120 °
